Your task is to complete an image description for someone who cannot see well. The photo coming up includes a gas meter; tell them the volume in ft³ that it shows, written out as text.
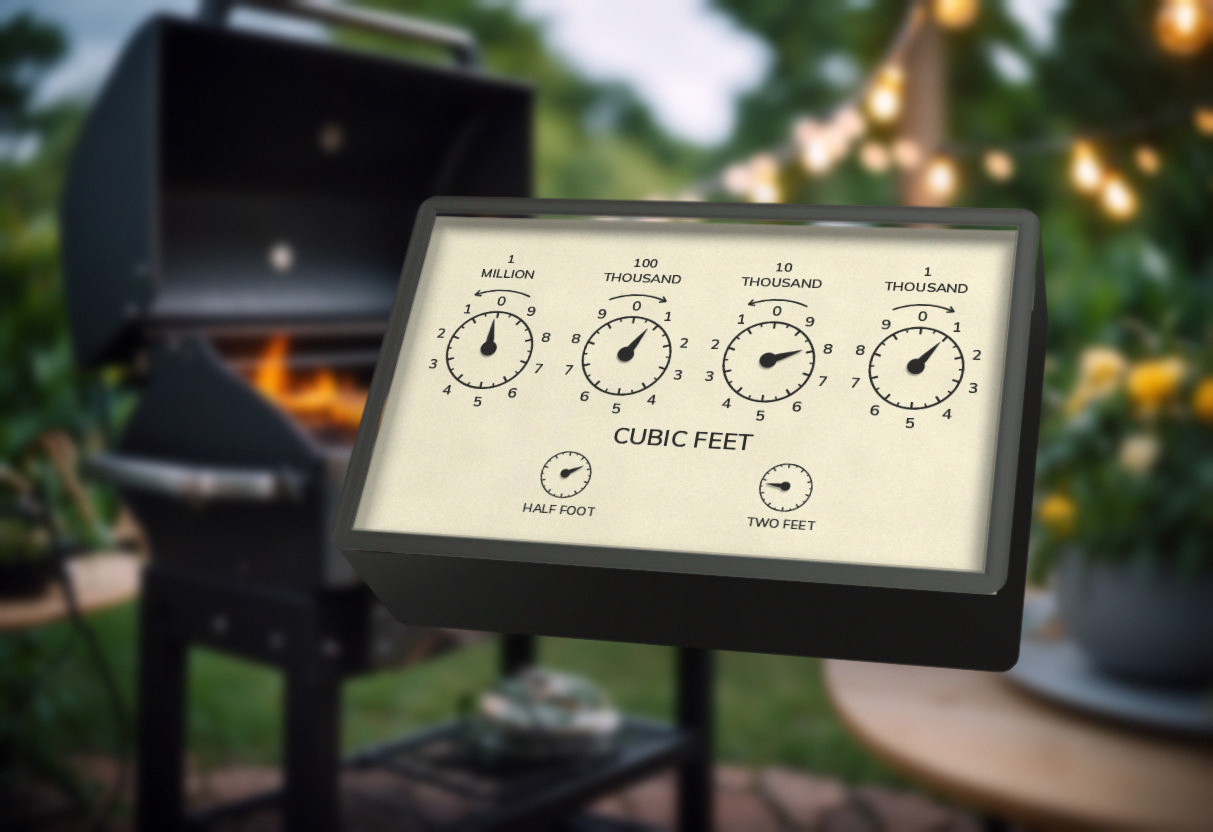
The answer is 8100 ft³
